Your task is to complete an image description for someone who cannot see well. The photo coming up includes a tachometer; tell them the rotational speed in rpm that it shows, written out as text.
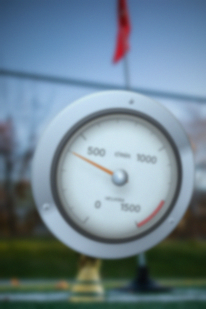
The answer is 400 rpm
